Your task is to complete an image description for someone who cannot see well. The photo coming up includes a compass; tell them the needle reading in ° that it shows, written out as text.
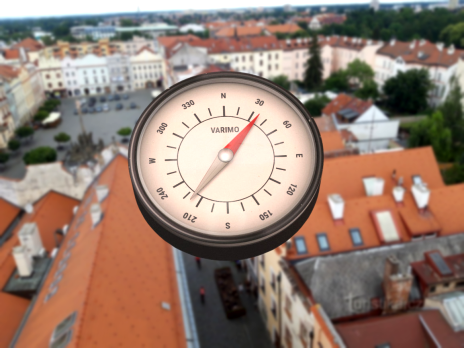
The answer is 37.5 °
